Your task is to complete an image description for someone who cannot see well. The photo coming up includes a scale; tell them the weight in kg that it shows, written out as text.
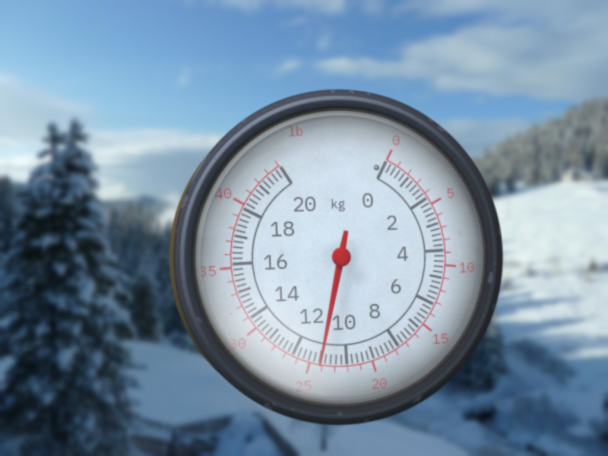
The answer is 11 kg
